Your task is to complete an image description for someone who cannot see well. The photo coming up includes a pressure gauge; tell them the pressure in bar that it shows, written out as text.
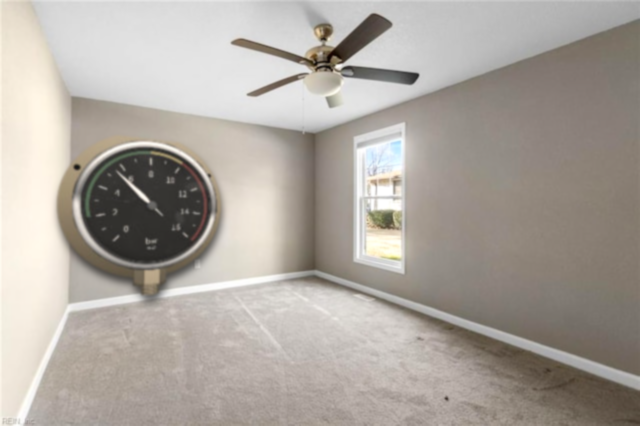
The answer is 5.5 bar
